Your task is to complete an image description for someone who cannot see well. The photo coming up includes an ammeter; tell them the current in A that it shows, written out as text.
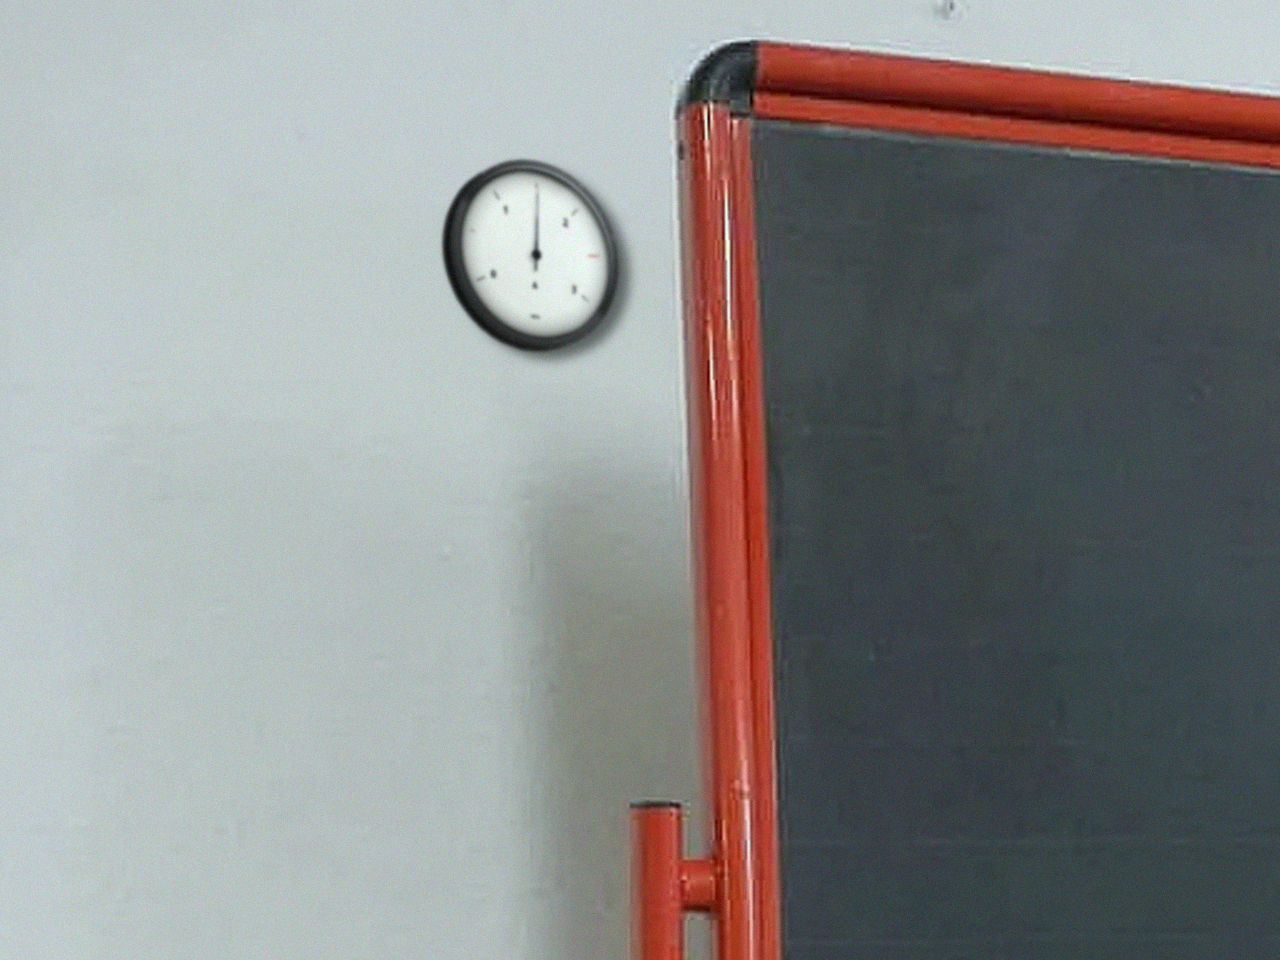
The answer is 1.5 A
